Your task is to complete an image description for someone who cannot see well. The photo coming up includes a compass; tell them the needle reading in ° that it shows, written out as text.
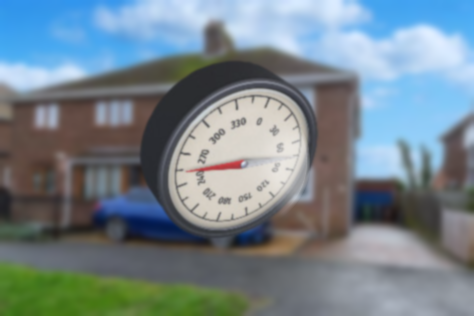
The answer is 255 °
